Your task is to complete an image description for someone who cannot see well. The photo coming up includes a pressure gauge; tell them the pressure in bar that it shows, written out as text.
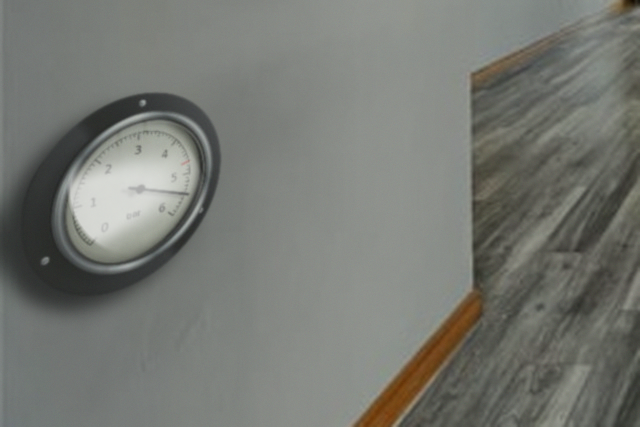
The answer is 5.5 bar
